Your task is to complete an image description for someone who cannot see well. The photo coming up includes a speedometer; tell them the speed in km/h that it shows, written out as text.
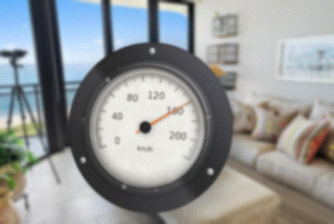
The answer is 160 km/h
